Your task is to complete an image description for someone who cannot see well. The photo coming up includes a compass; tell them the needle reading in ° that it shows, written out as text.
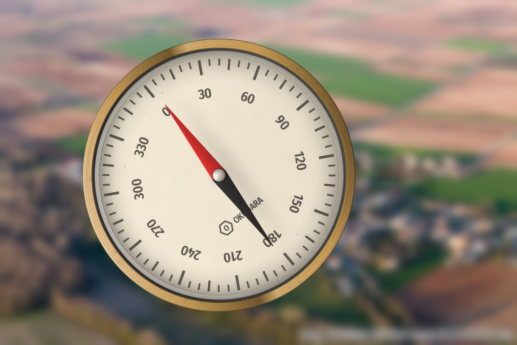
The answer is 2.5 °
